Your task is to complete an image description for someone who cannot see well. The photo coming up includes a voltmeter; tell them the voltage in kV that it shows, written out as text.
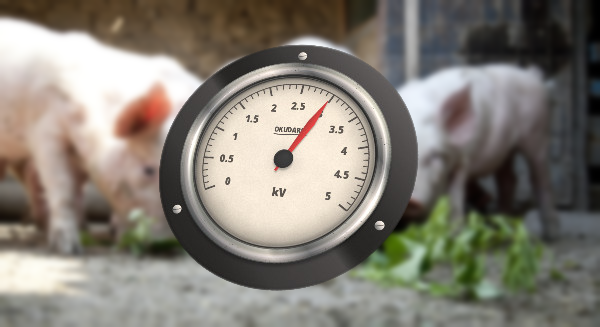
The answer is 3 kV
